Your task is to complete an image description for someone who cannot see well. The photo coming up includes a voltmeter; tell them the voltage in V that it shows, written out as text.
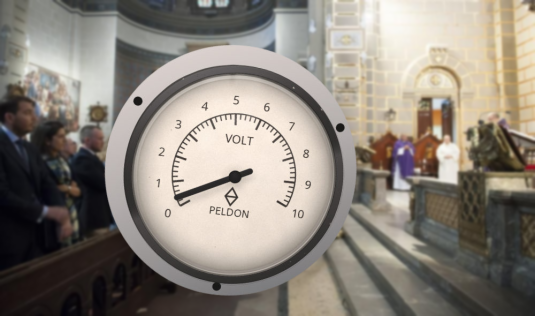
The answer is 0.4 V
